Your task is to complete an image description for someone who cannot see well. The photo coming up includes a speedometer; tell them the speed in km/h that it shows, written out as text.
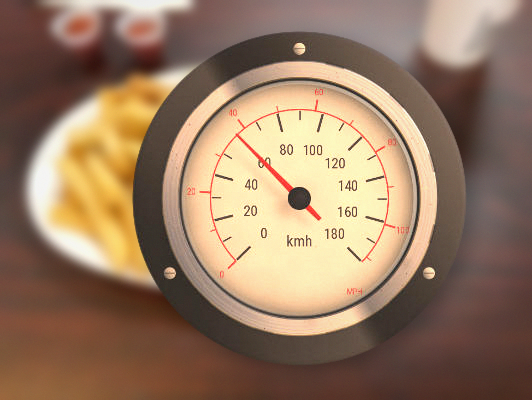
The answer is 60 km/h
